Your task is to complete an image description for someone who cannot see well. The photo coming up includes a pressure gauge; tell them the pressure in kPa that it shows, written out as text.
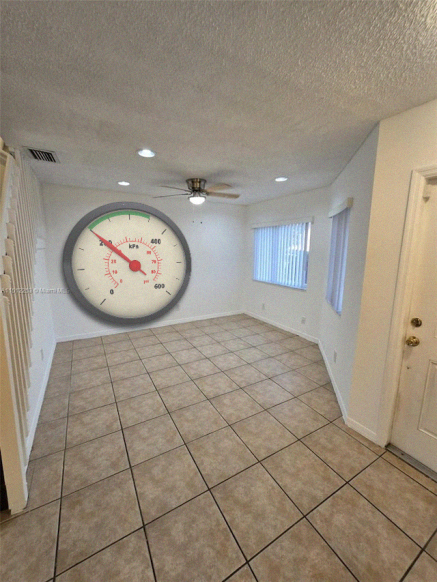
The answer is 200 kPa
